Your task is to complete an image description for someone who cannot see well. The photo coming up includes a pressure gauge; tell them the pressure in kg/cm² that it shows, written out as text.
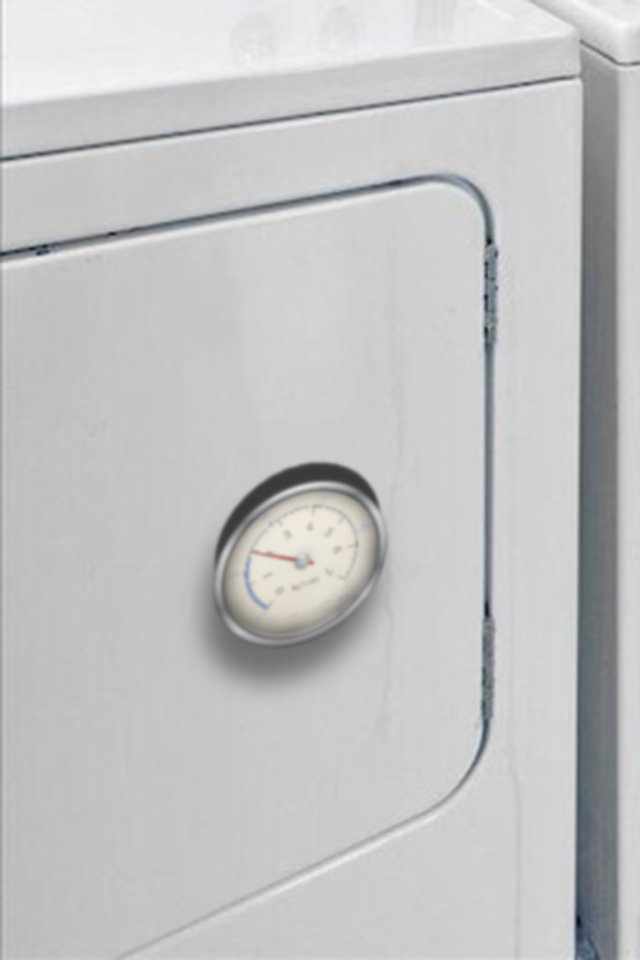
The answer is 2 kg/cm²
